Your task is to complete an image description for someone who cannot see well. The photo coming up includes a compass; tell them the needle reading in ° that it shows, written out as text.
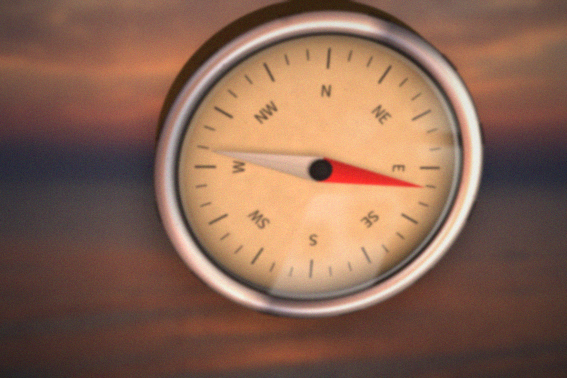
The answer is 100 °
